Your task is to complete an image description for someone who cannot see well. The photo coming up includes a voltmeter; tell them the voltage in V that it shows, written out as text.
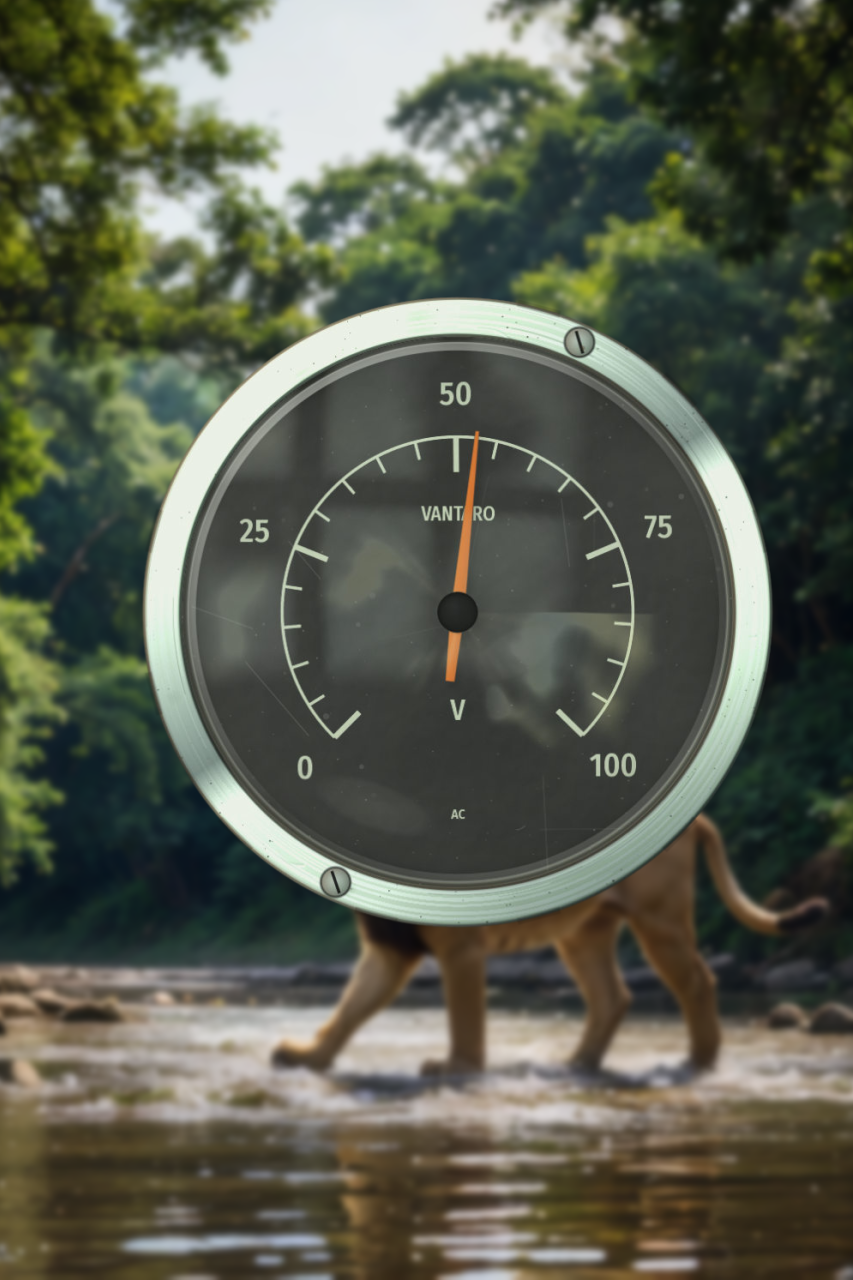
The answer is 52.5 V
